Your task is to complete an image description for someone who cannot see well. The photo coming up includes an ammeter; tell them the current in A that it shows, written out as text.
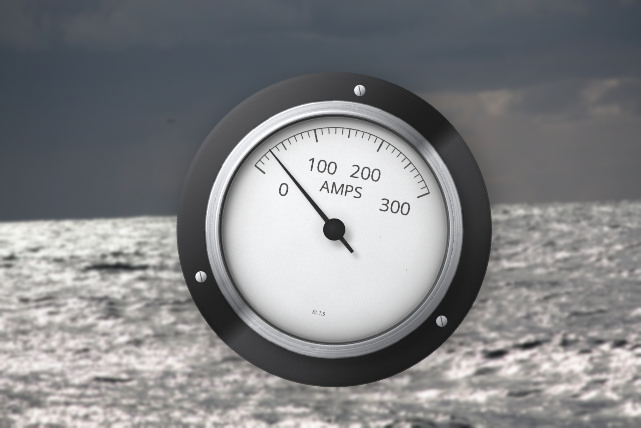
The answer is 30 A
